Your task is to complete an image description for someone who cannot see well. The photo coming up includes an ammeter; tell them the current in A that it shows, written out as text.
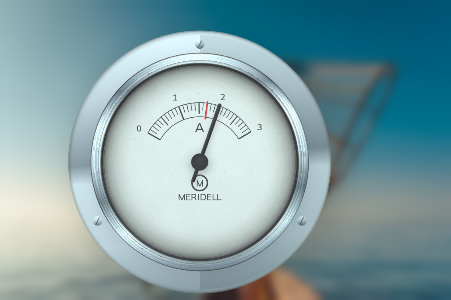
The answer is 2 A
